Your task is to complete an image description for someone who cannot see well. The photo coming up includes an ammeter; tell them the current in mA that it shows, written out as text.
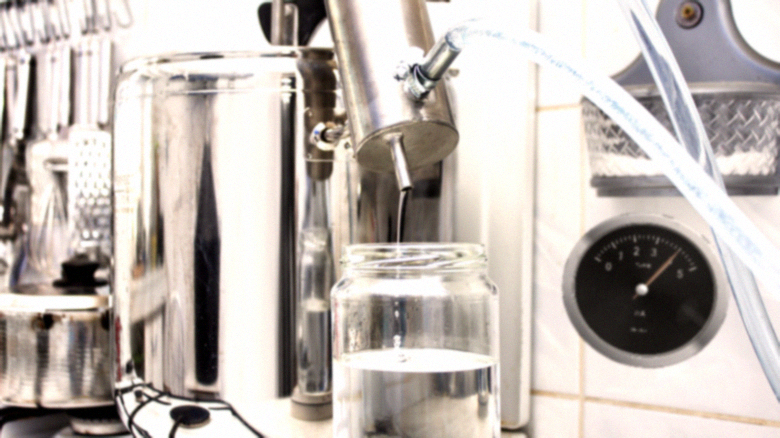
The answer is 4 mA
